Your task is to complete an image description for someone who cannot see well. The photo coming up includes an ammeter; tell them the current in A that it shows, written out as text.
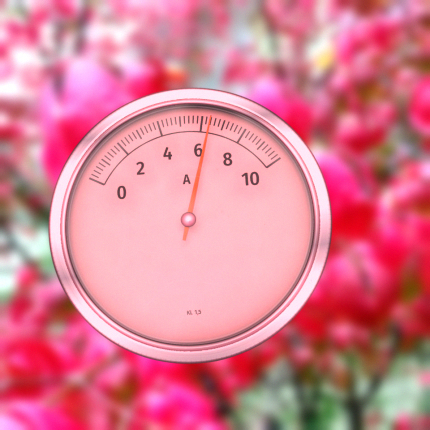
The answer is 6.4 A
